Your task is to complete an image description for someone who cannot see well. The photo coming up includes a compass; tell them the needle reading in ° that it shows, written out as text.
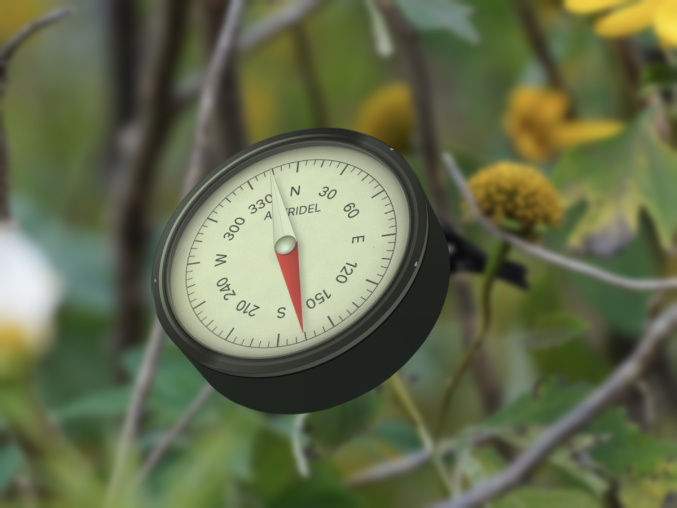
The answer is 165 °
